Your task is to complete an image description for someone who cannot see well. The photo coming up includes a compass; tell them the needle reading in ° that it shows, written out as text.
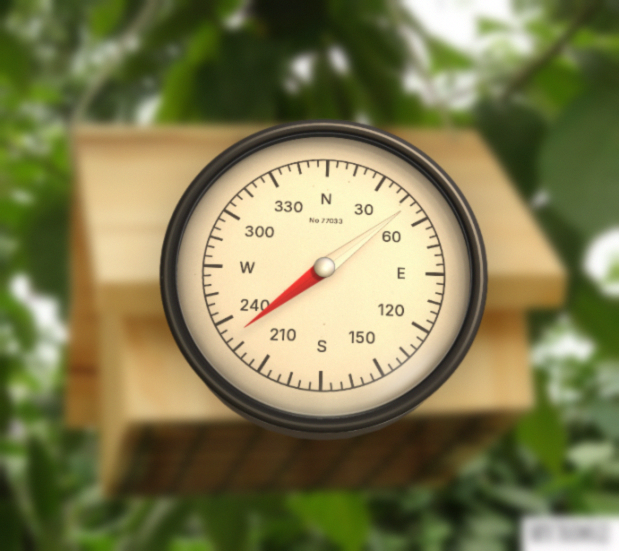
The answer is 230 °
